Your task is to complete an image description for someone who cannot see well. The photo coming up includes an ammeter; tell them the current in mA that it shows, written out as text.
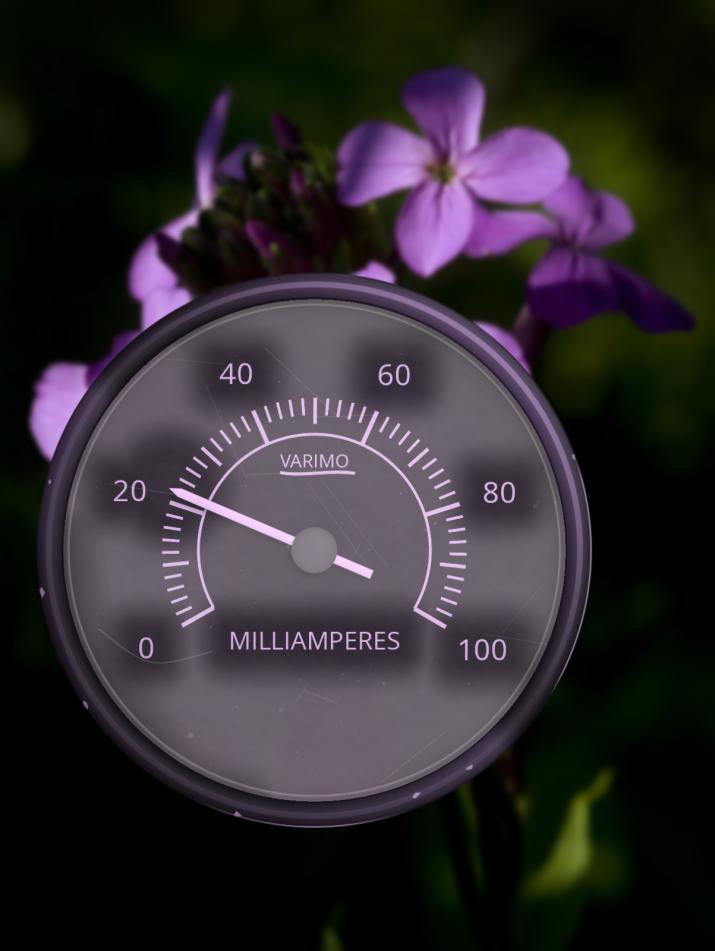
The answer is 22 mA
